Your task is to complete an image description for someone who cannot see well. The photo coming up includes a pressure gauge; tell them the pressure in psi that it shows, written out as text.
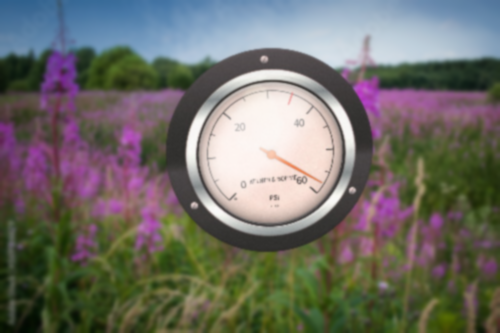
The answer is 57.5 psi
